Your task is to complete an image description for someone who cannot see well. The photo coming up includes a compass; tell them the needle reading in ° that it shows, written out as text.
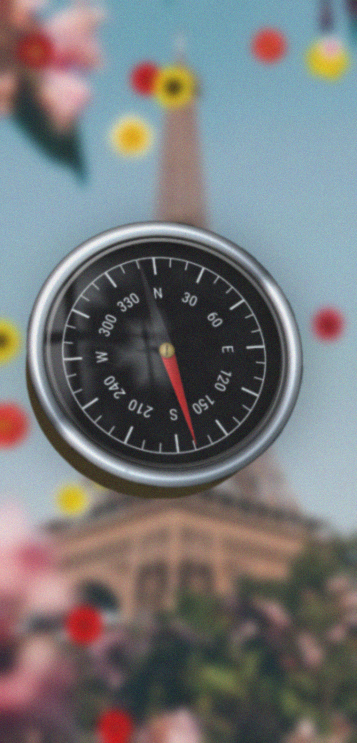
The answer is 170 °
